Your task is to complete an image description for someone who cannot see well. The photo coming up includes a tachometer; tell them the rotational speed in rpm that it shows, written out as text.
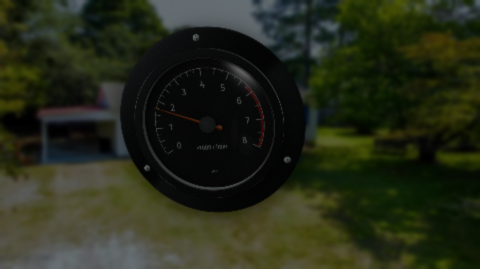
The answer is 1750 rpm
